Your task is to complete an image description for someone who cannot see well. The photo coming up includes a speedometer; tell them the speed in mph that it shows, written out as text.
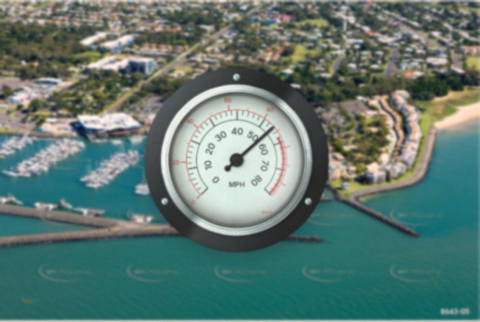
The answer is 54 mph
